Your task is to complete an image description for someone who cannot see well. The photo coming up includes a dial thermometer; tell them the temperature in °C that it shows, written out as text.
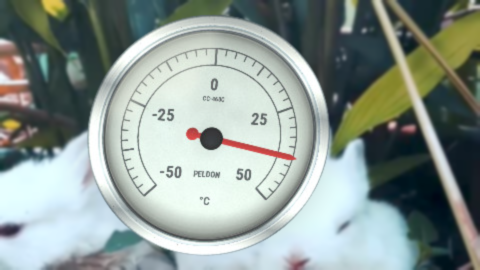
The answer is 37.5 °C
